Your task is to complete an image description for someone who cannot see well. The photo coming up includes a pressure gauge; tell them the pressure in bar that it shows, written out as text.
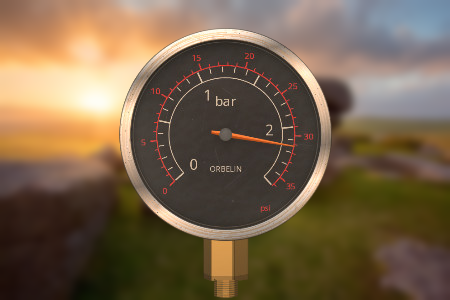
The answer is 2.15 bar
